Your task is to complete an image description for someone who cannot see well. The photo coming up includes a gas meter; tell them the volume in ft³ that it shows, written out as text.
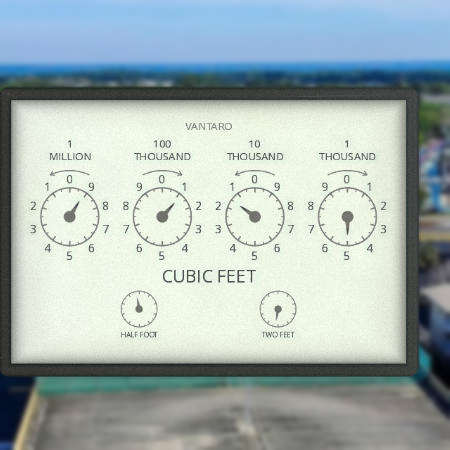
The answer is 911500 ft³
